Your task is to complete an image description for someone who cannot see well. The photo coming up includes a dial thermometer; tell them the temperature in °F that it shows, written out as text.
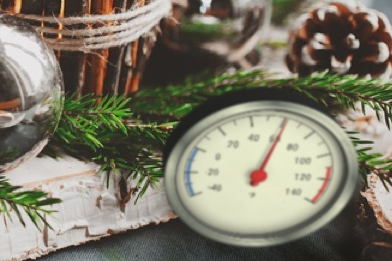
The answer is 60 °F
